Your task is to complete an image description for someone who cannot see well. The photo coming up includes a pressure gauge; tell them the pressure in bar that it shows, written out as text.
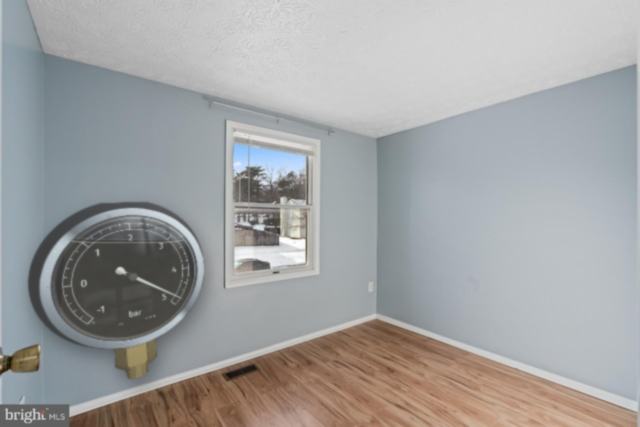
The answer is 4.8 bar
